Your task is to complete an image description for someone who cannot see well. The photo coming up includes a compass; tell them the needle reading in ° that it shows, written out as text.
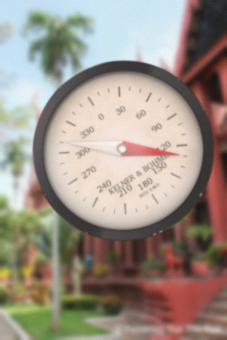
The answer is 130 °
